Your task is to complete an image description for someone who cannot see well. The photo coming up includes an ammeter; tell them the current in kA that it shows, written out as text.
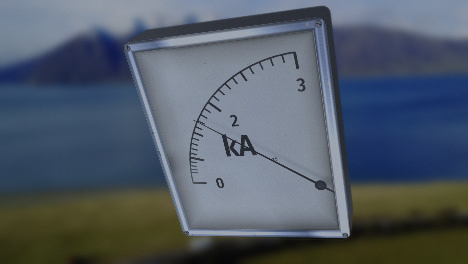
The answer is 1.7 kA
